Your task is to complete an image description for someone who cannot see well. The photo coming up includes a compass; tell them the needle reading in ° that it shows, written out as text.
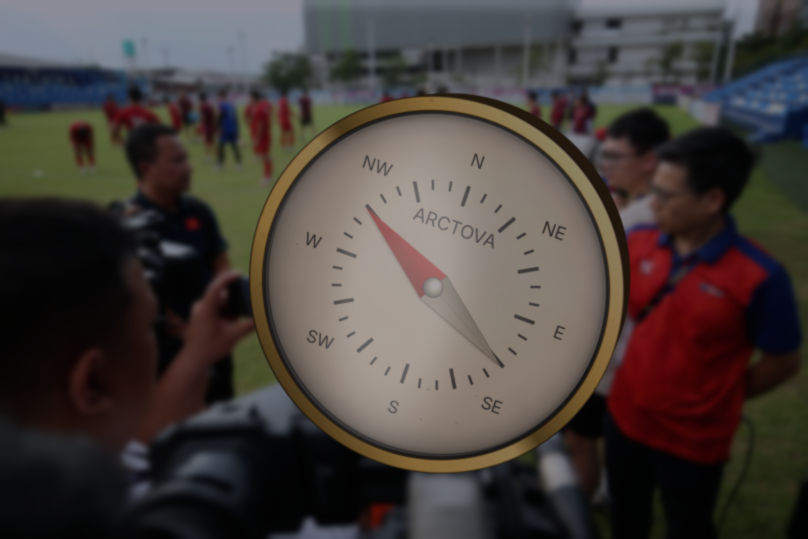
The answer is 300 °
